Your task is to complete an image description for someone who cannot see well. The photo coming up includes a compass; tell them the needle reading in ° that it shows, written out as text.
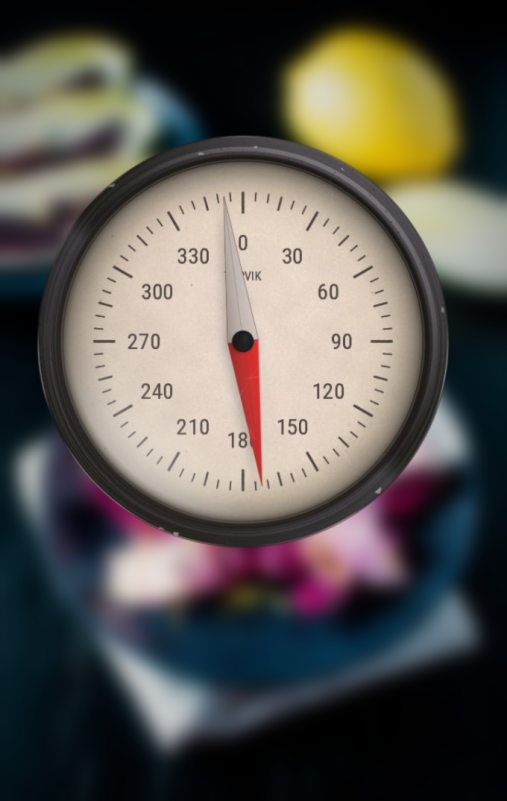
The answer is 172.5 °
